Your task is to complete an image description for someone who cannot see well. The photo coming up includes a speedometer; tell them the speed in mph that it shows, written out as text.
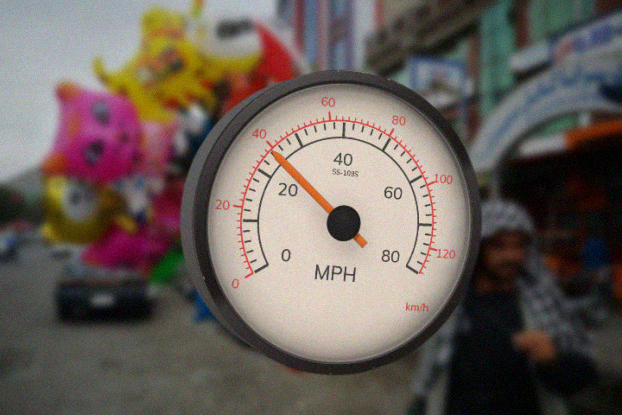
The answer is 24 mph
